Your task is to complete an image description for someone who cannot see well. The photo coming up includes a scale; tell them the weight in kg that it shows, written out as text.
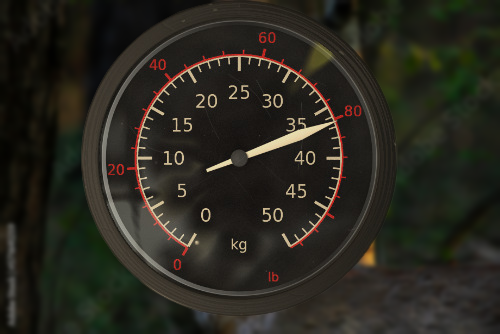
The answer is 36.5 kg
